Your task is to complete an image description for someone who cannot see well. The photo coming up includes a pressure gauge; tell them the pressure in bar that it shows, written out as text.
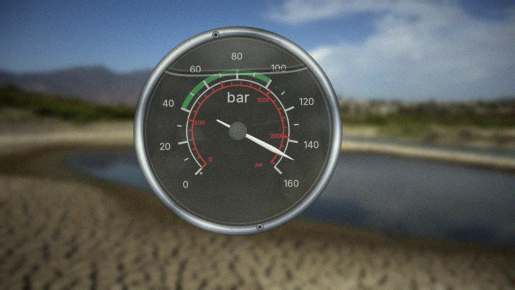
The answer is 150 bar
